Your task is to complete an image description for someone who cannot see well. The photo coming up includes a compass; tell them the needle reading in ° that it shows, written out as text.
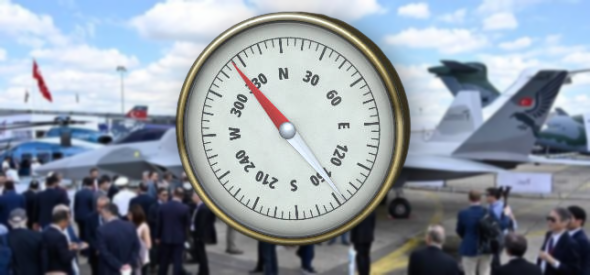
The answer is 325 °
